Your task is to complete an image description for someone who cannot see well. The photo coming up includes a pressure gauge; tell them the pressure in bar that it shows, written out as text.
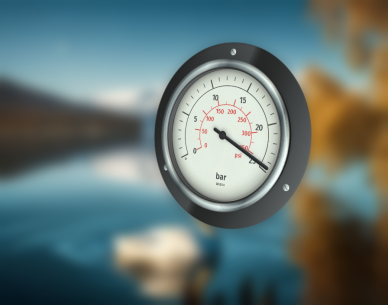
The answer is 24.5 bar
